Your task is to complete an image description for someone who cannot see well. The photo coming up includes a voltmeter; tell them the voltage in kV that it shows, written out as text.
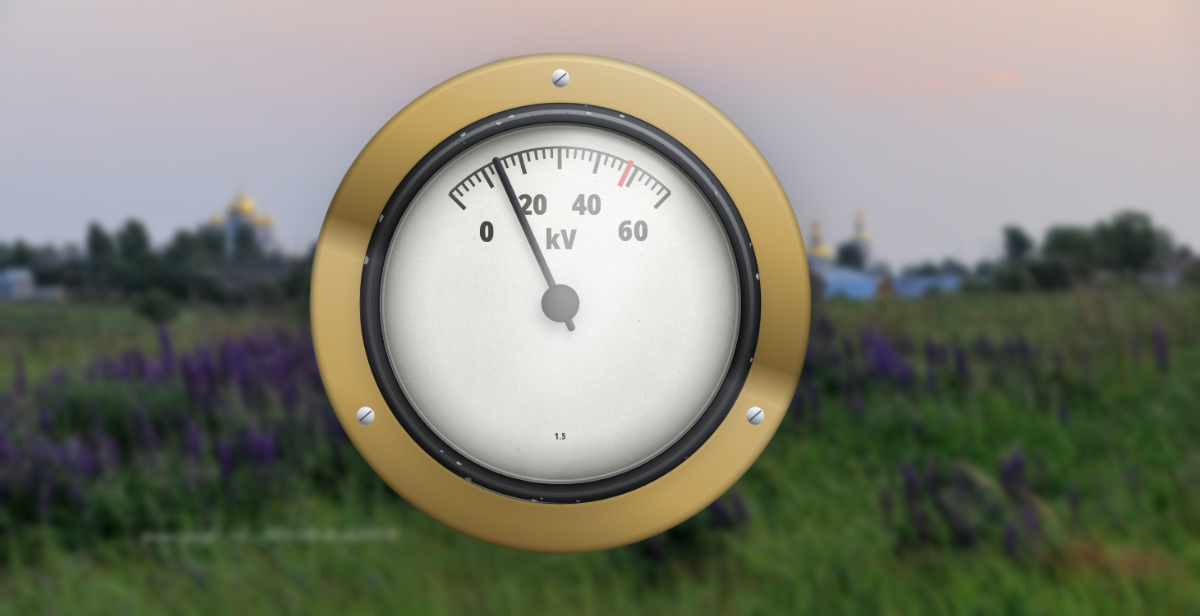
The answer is 14 kV
